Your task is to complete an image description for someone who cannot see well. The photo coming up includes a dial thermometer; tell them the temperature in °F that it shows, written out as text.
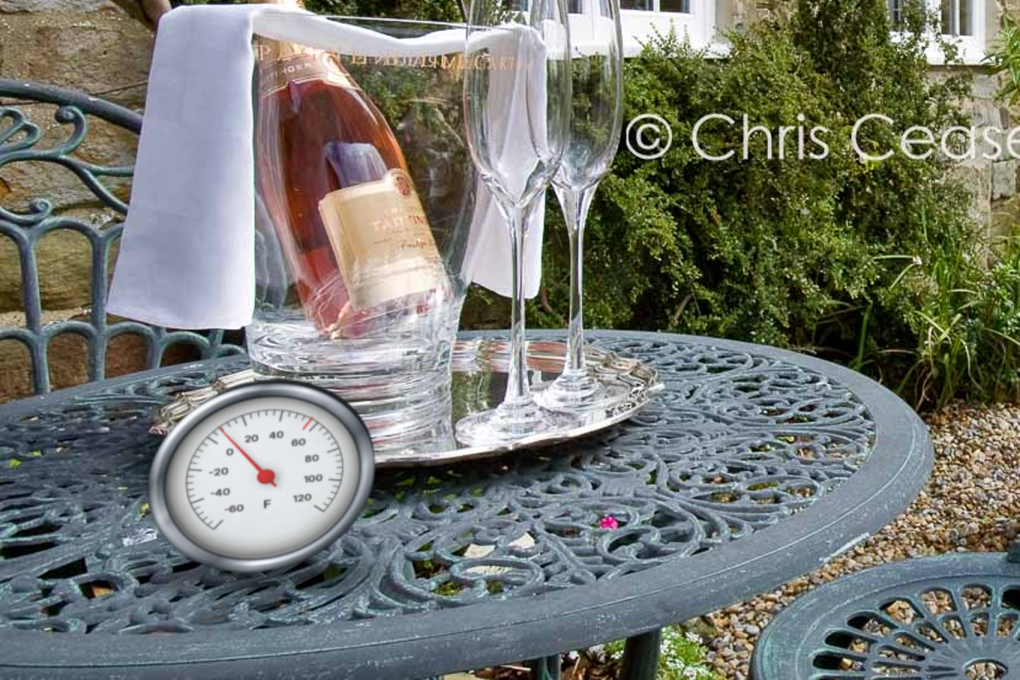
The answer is 8 °F
